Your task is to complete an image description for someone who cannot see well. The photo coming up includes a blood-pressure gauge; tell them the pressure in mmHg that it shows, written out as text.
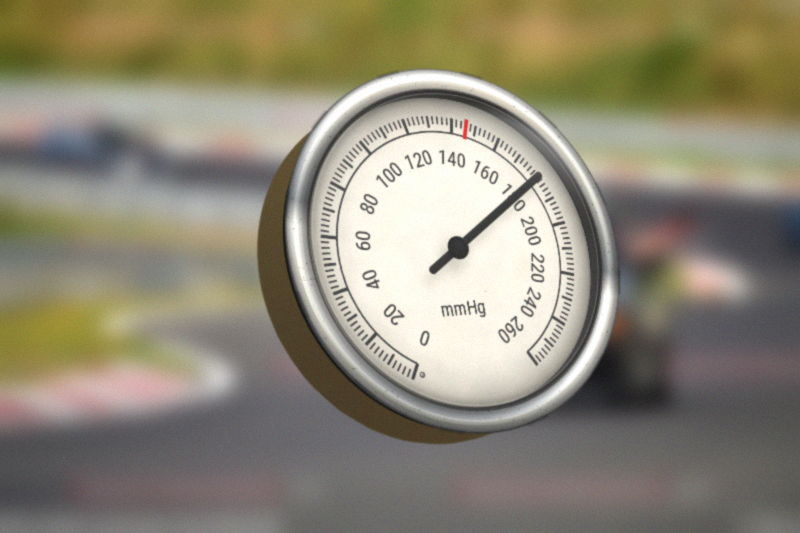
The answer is 180 mmHg
